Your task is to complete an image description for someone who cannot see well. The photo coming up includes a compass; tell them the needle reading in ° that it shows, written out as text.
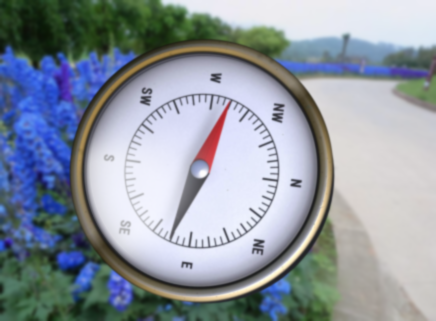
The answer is 285 °
